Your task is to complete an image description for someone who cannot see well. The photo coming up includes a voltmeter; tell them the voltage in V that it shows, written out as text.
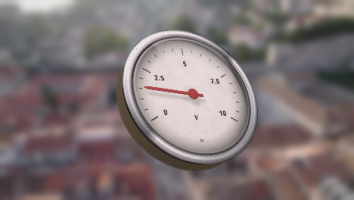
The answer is 1.5 V
